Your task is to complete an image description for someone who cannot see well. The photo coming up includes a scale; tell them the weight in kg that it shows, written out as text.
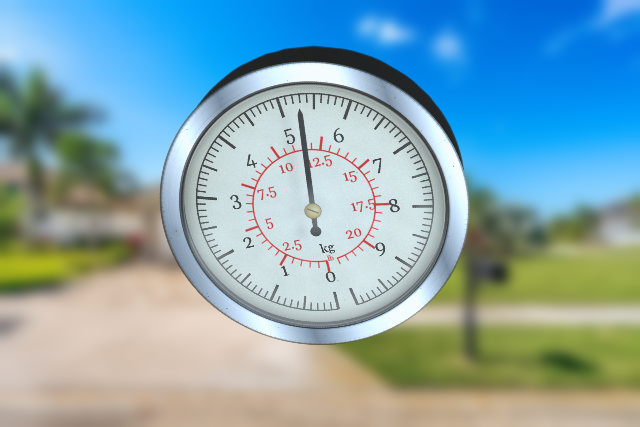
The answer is 5.3 kg
